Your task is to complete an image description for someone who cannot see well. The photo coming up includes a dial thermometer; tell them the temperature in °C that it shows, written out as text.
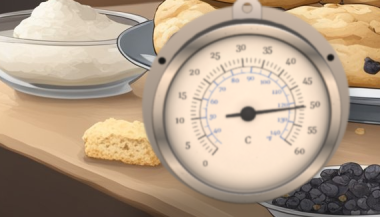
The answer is 50 °C
